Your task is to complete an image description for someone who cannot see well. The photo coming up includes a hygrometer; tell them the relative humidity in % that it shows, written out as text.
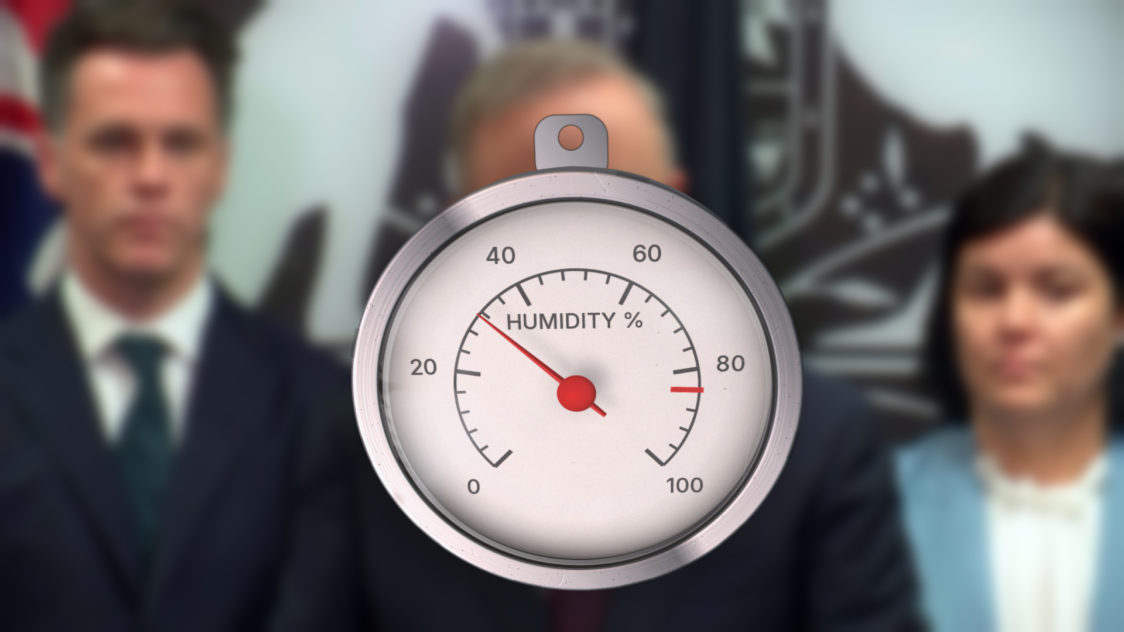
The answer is 32 %
